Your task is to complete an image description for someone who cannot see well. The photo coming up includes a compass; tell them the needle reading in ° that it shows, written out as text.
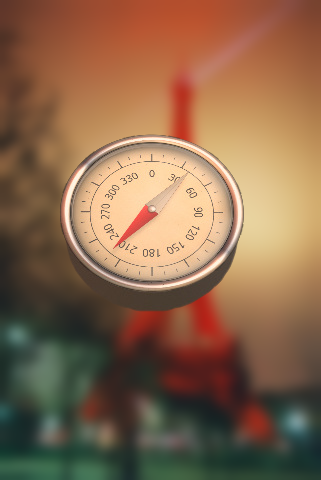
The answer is 220 °
